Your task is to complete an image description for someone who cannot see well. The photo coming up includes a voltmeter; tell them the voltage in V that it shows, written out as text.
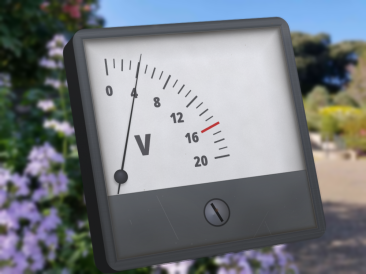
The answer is 4 V
